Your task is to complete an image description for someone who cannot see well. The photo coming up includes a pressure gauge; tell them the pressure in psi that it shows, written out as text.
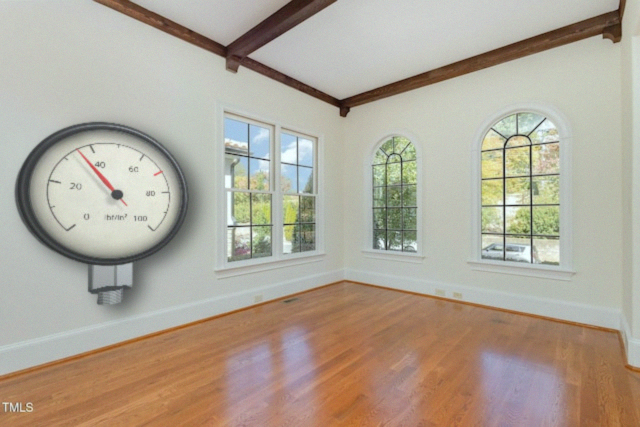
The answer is 35 psi
